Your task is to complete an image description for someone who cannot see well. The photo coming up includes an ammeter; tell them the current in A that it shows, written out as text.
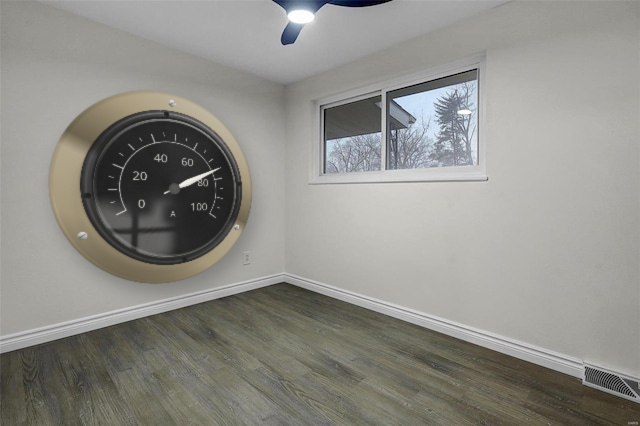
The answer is 75 A
